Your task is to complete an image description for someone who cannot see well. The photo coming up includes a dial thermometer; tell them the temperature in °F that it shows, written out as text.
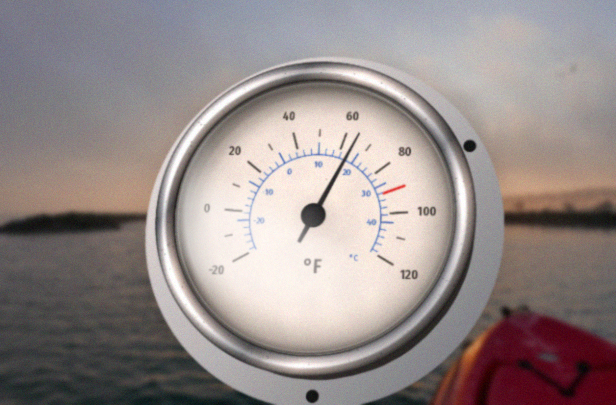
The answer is 65 °F
